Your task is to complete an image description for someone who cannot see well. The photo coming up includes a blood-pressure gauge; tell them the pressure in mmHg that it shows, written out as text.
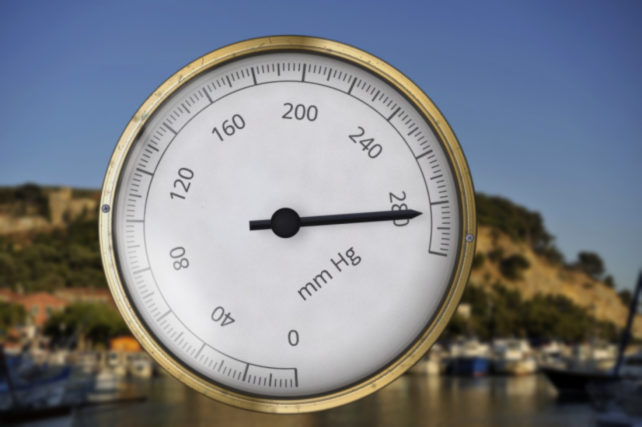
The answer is 284 mmHg
